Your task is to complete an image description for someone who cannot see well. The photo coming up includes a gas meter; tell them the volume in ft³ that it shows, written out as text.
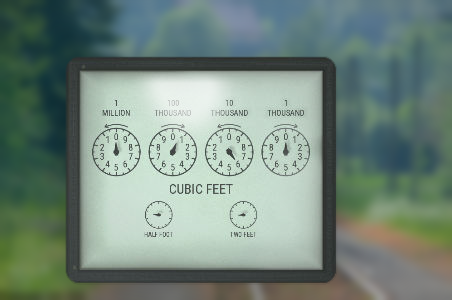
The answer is 6000 ft³
